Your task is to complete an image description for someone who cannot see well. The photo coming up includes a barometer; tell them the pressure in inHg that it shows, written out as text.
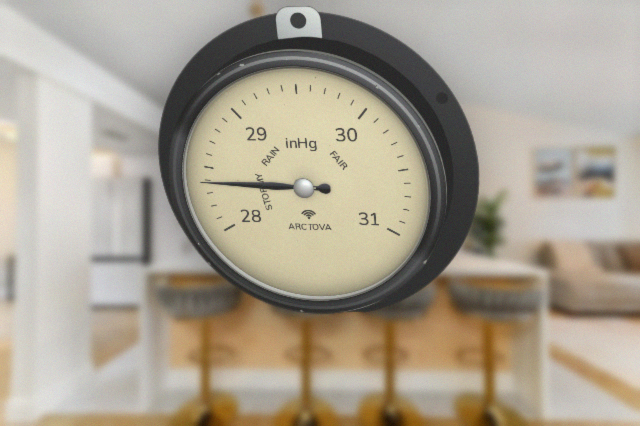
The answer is 28.4 inHg
